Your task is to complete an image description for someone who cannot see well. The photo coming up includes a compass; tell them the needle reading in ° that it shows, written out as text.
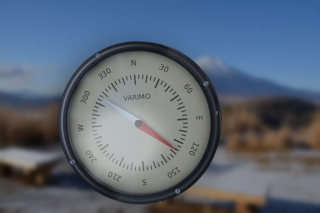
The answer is 130 °
